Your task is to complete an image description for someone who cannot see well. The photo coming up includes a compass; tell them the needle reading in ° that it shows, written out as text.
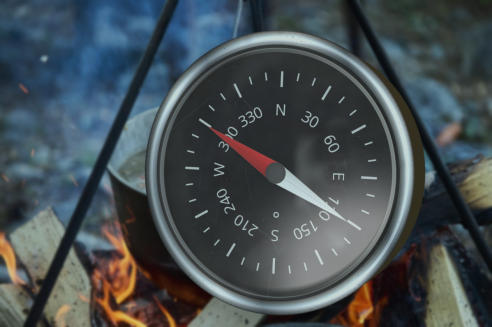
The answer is 300 °
